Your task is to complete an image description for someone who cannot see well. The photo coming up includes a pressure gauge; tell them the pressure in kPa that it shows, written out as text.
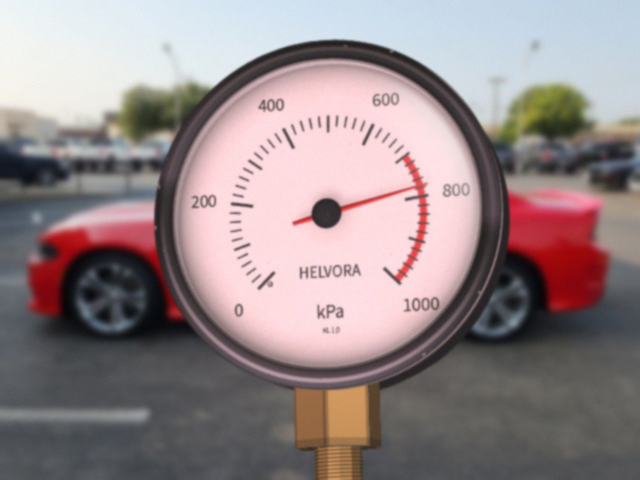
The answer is 780 kPa
